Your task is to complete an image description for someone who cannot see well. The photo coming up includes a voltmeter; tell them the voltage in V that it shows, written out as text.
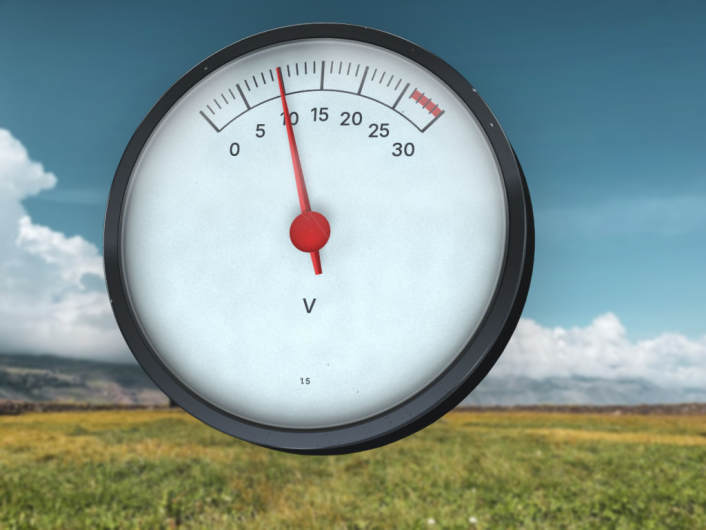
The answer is 10 V
